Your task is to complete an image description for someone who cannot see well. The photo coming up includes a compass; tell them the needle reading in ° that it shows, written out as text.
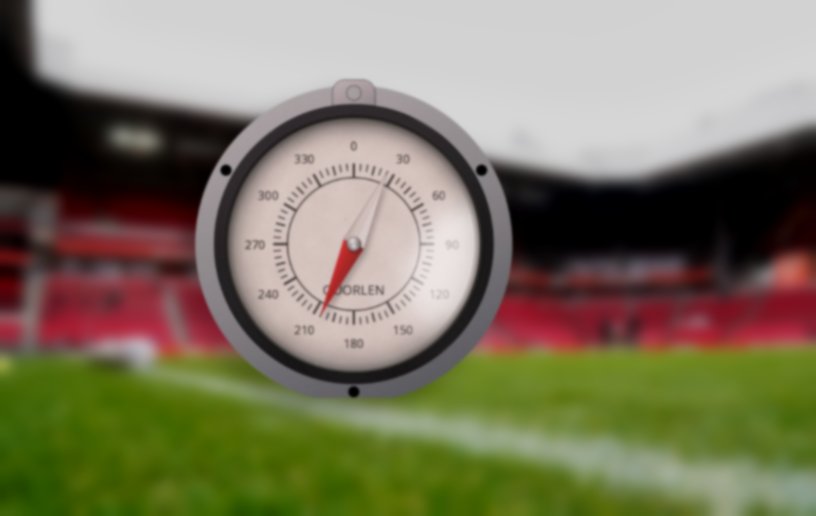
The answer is 205 °
